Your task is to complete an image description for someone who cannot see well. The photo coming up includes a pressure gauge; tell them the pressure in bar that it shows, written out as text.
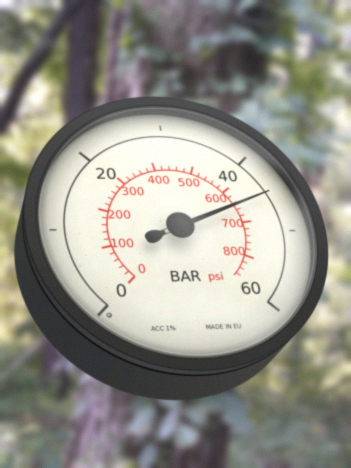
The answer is 45 bar
